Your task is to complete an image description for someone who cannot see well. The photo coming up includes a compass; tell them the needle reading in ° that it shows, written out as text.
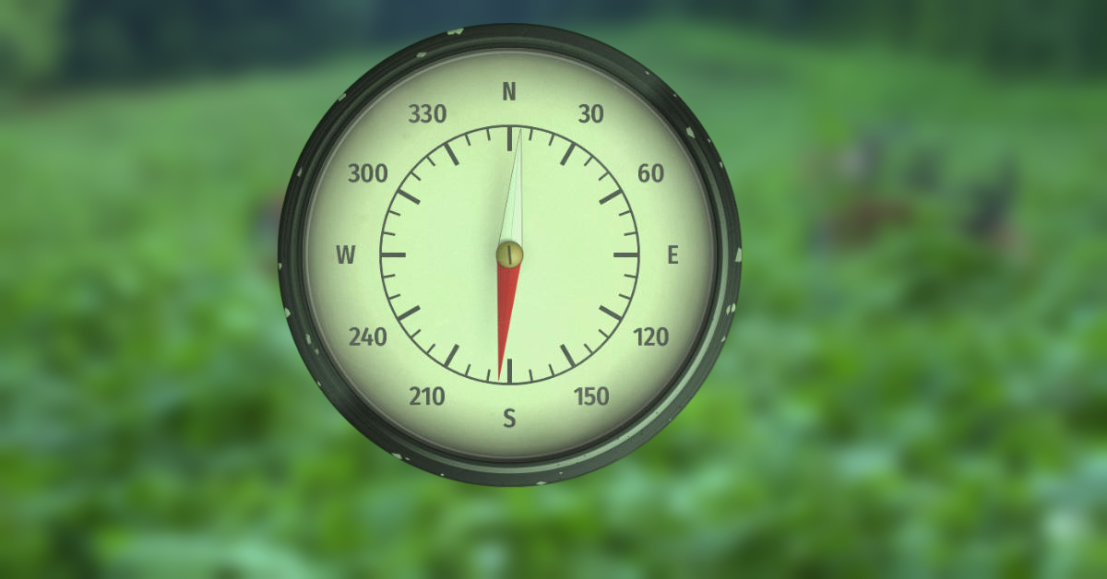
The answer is 185 °
